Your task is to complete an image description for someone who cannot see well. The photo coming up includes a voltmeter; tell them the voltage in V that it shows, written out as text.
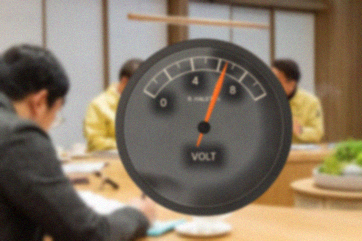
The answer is 6.5 V
